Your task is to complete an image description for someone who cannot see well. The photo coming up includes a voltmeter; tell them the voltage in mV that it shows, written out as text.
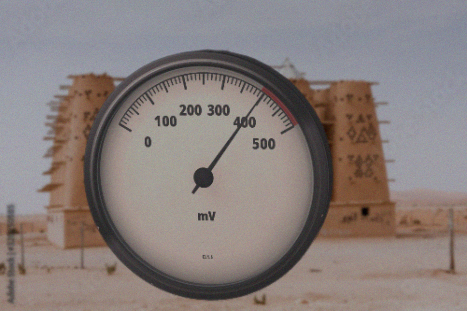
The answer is 400 mV
